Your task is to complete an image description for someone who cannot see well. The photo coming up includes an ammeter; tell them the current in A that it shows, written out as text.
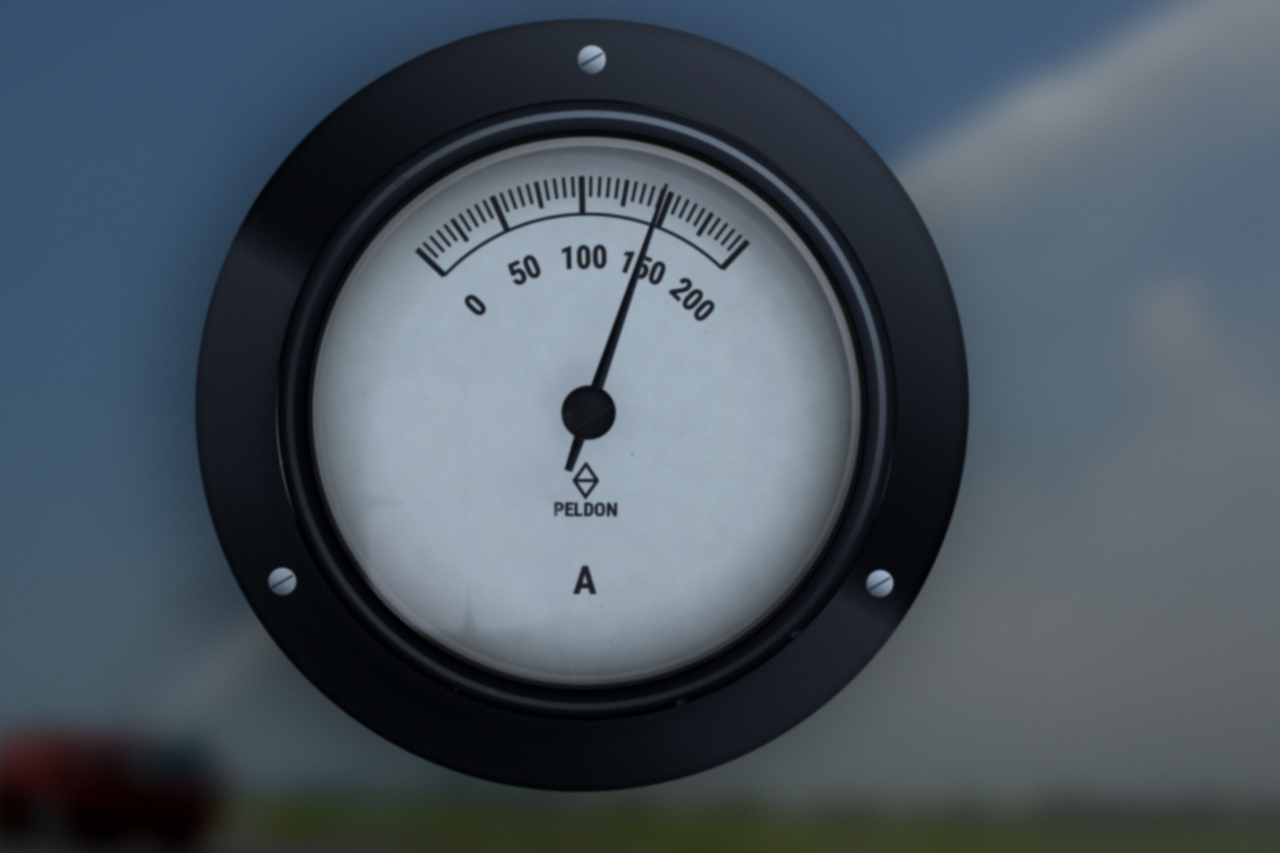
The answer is 145 A
